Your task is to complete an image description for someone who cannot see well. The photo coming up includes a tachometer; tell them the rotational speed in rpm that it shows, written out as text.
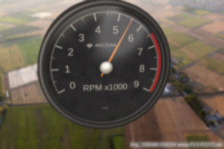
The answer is 5500 rpm
